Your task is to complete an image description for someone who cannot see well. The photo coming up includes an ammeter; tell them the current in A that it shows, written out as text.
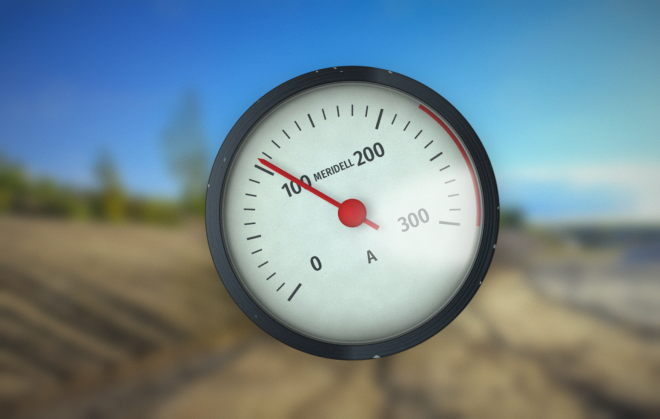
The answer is 105 A
